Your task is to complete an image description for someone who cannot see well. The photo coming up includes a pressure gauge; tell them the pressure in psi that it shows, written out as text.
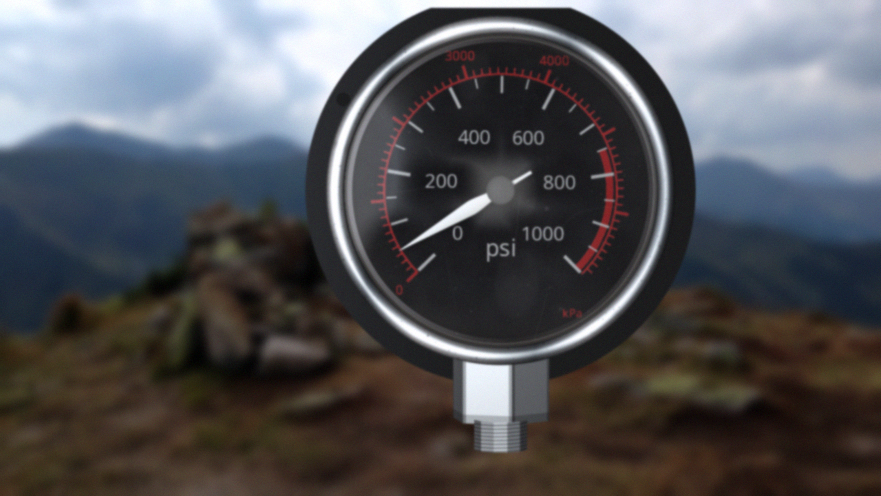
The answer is 50 psi
